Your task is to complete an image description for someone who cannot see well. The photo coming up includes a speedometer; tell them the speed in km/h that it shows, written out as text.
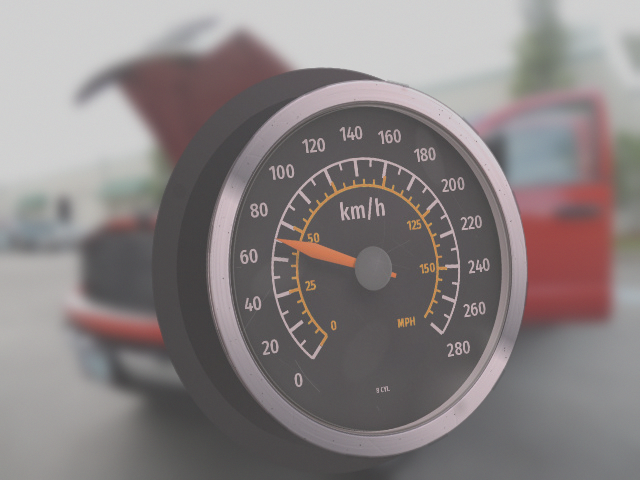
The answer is 70 km/h
